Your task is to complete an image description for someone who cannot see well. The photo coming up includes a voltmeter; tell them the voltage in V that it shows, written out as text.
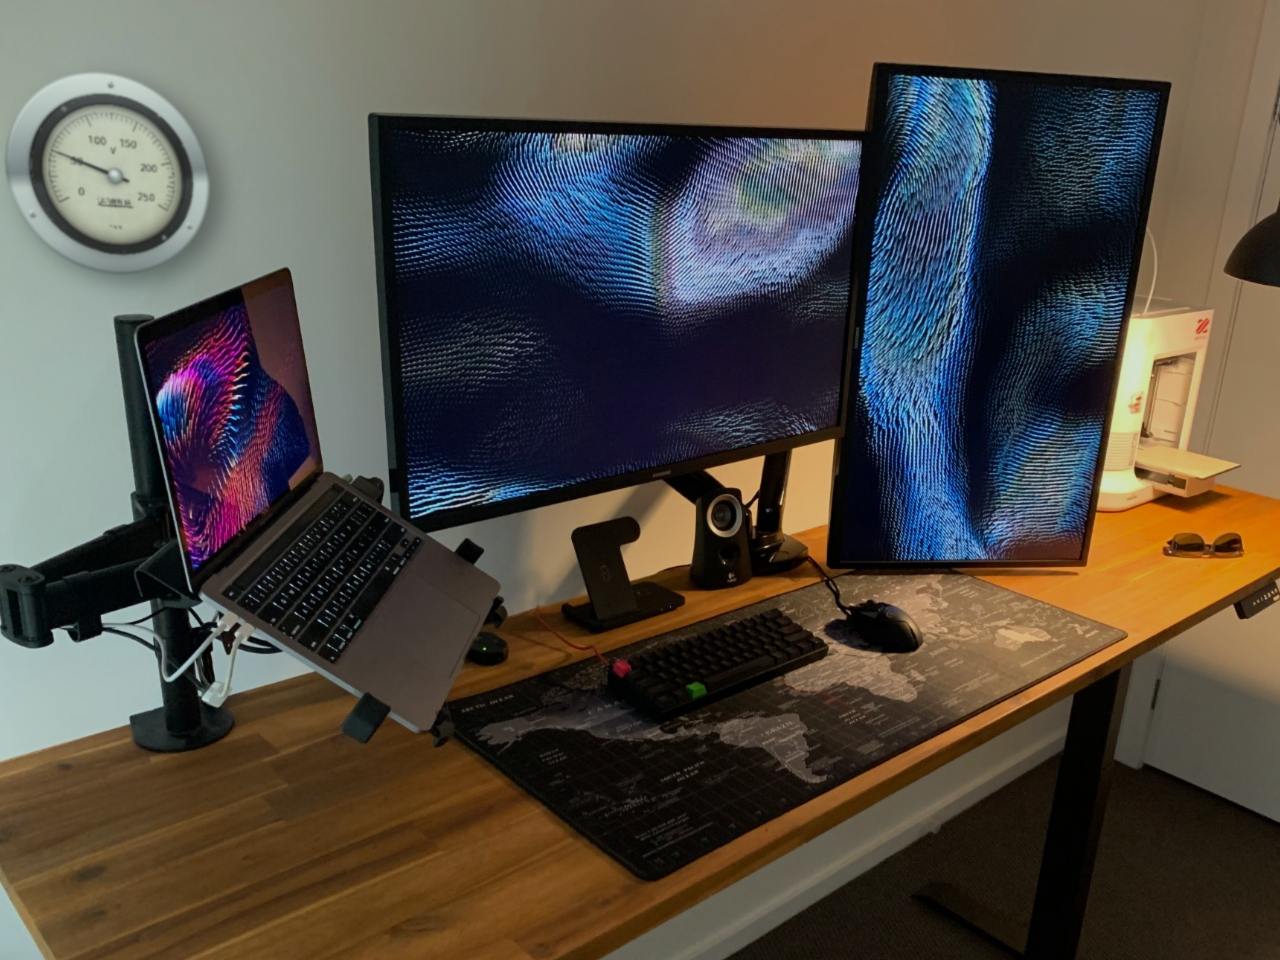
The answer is 50 V
